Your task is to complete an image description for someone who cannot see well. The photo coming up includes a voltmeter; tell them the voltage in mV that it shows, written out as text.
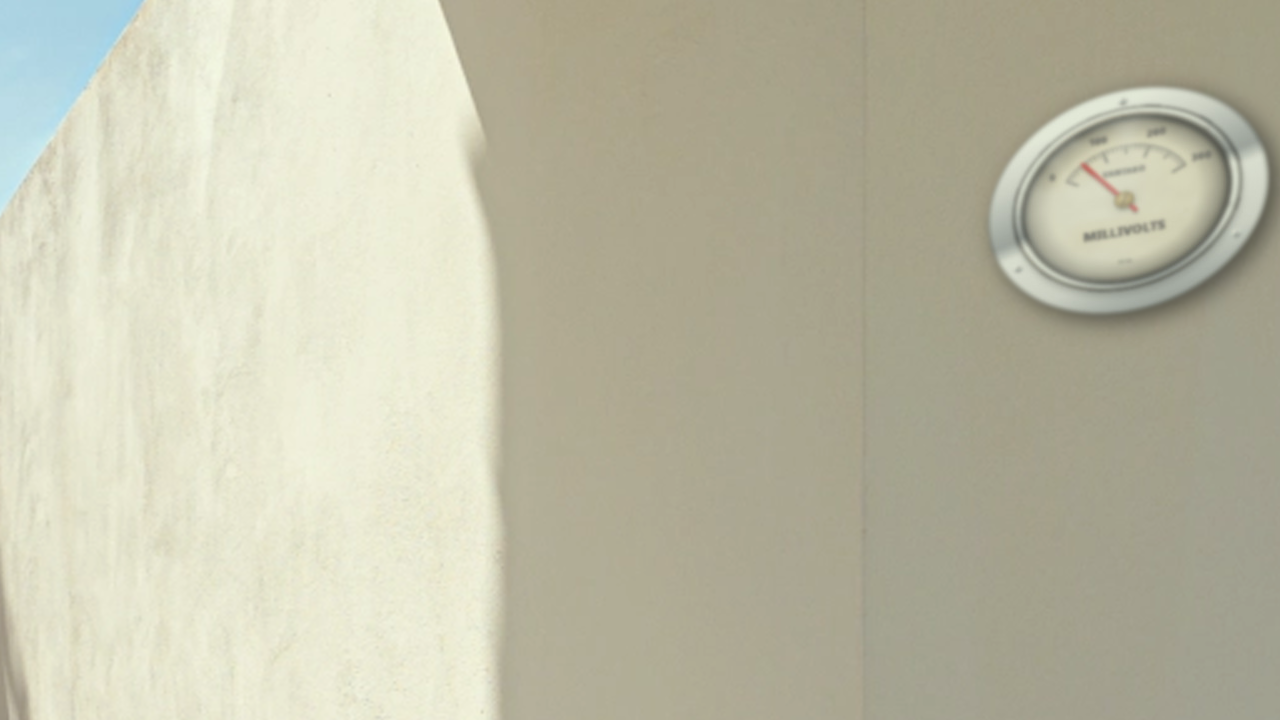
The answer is 50 mV
